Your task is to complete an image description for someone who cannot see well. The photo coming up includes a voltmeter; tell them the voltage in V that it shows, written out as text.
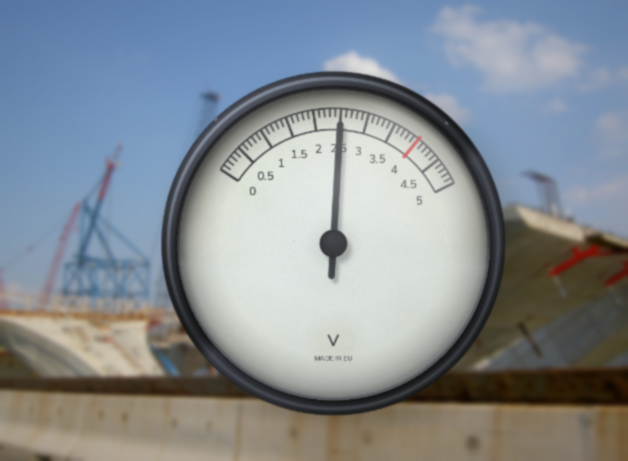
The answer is 2.5 V
